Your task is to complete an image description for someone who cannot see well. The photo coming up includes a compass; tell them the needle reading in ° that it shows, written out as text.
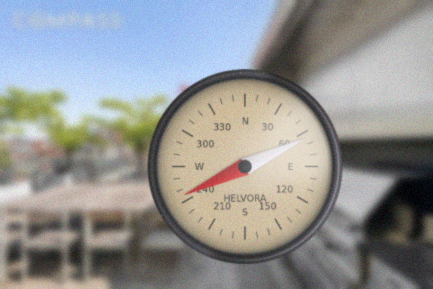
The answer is 245 °
